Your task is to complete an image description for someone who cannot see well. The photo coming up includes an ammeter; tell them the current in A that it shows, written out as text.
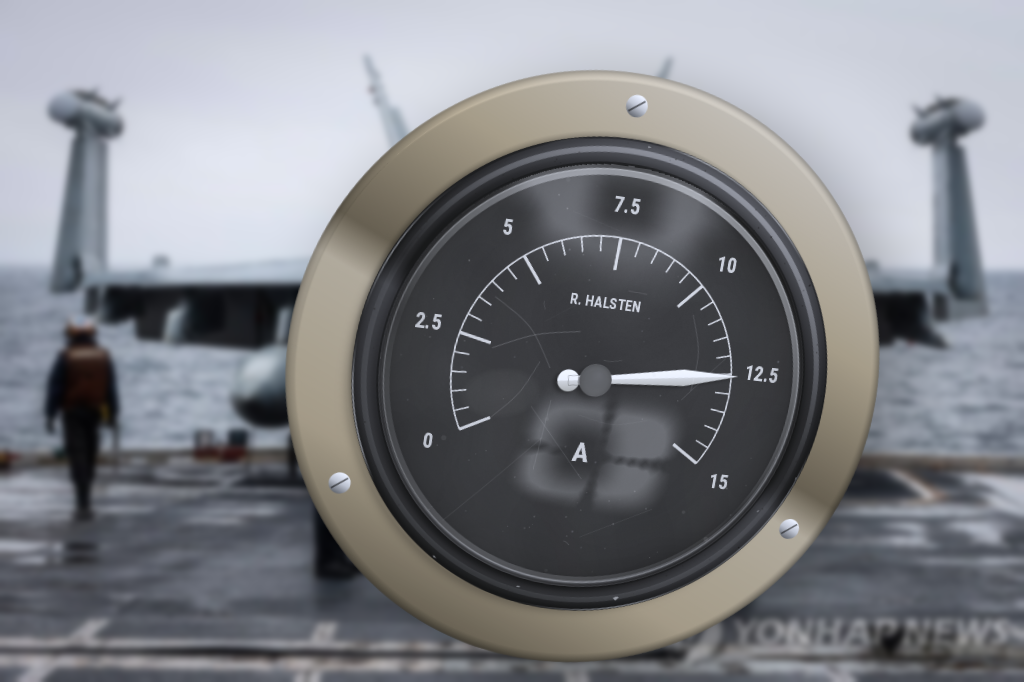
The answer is 12.5 A
